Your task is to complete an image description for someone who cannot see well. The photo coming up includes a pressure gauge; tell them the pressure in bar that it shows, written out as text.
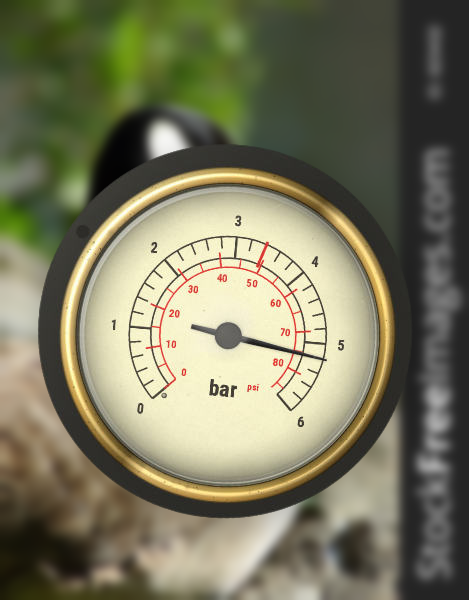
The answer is 5.2 bar
